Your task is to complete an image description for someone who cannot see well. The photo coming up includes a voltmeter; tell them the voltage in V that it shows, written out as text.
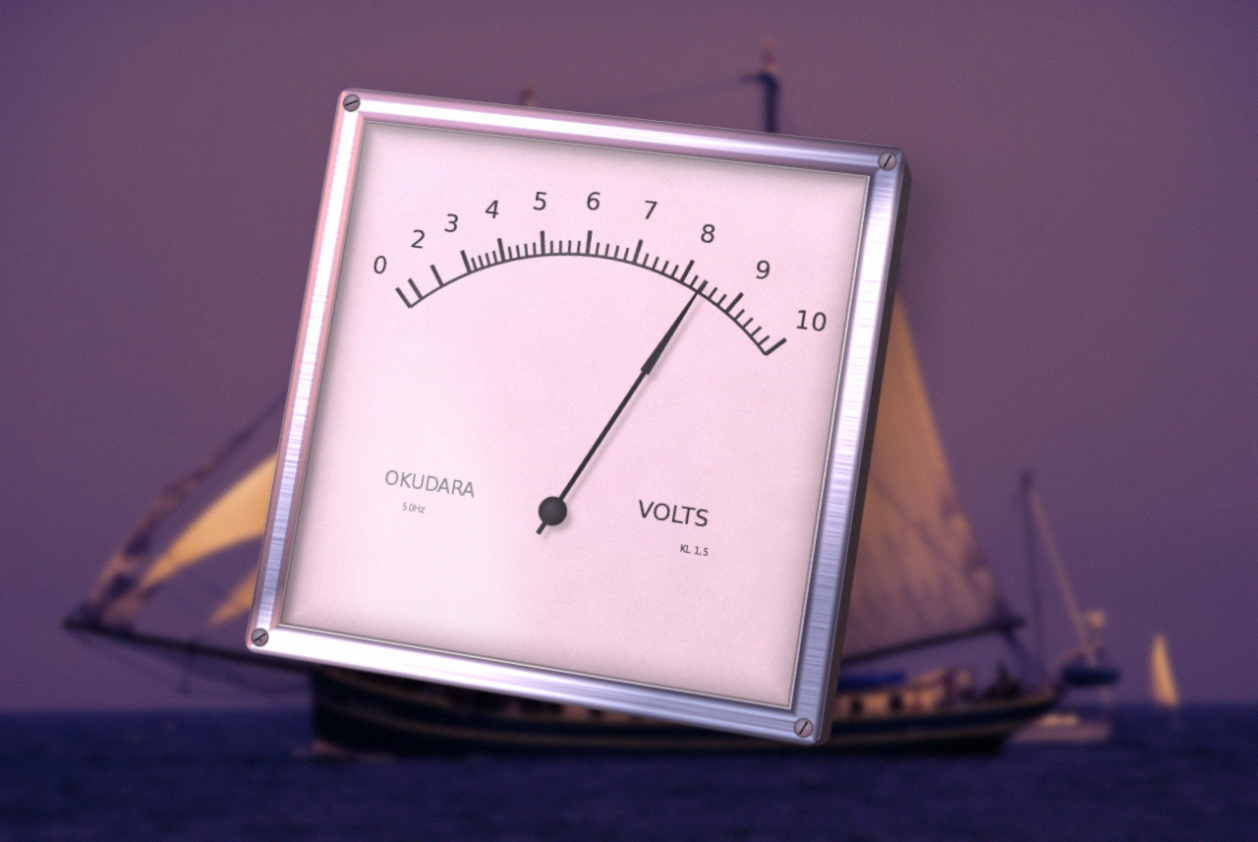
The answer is 8.4 V
